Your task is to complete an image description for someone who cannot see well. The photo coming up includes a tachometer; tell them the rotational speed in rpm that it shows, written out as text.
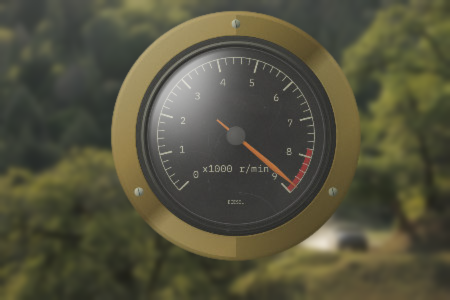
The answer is 8800 rpm
